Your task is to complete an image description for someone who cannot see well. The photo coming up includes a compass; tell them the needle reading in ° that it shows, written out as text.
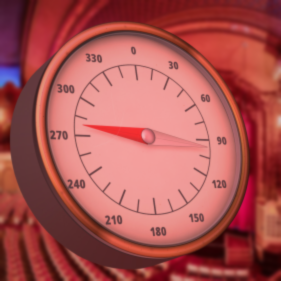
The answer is 277.5 °
